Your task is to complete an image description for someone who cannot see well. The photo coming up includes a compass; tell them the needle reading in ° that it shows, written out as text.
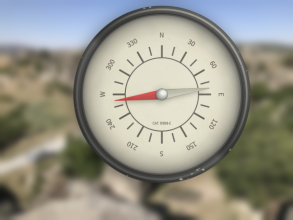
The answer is 262.5 °
